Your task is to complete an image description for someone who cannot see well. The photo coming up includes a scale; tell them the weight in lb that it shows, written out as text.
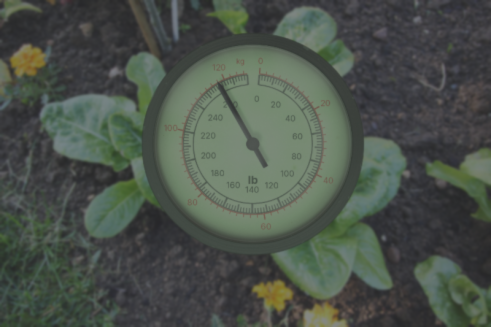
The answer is 260 lb
